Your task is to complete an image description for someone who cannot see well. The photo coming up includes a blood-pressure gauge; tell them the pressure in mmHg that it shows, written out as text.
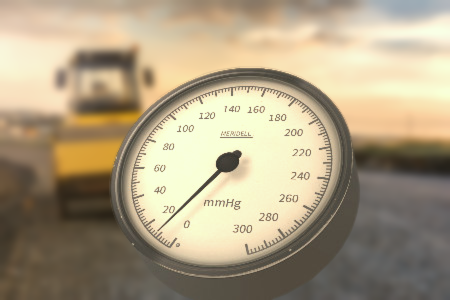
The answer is 10 mmHg
